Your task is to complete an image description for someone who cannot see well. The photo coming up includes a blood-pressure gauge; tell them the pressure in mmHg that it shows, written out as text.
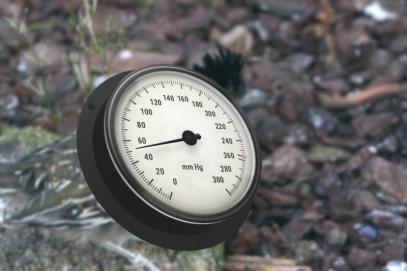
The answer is 50 mmHg
